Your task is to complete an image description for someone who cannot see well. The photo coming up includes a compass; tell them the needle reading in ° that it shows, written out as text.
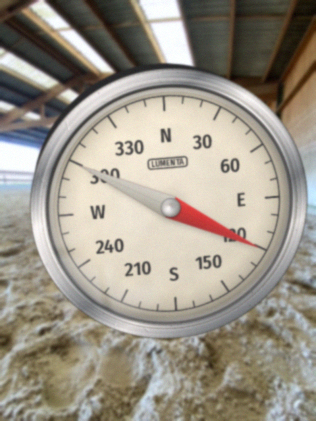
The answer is 120 °
